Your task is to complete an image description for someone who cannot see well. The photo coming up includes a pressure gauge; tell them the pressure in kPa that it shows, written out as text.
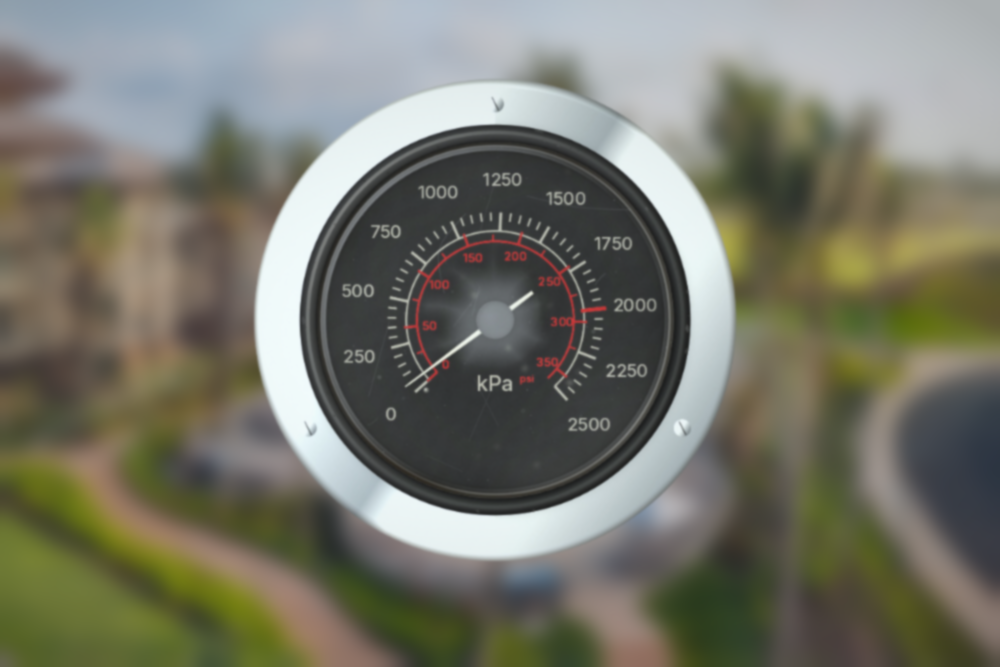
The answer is 50 kPa
